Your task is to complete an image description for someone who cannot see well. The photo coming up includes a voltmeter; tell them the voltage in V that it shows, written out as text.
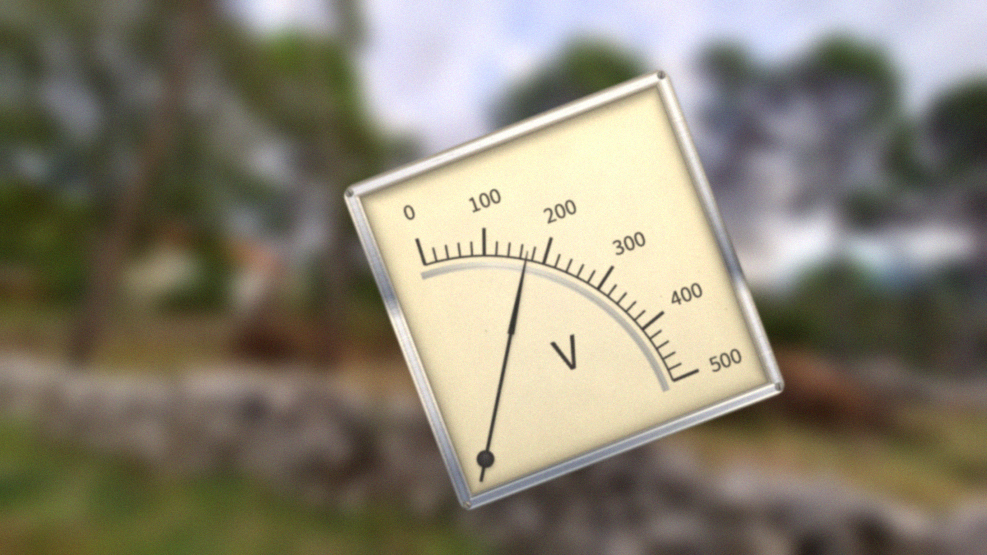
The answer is 170 V
